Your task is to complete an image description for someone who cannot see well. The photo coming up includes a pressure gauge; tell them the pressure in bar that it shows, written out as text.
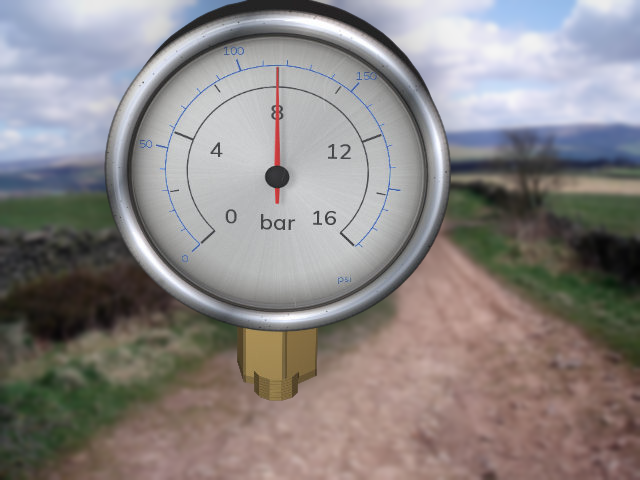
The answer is 8 bar
